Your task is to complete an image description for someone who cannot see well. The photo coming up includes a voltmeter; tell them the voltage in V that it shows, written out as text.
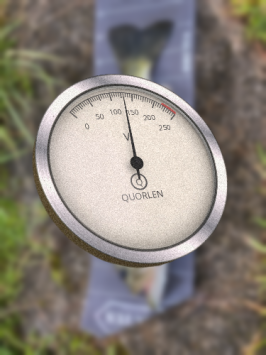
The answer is 125 V
